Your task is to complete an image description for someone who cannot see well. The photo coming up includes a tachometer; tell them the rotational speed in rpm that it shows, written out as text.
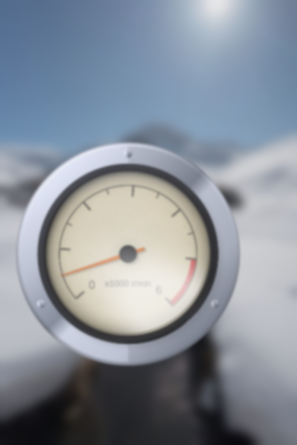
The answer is 500 rpm
